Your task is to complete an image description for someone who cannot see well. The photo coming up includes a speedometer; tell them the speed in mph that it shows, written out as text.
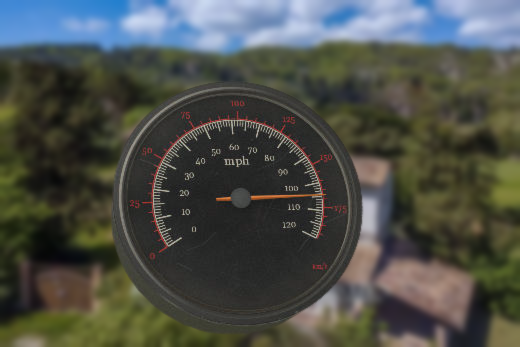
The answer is 105 mph
